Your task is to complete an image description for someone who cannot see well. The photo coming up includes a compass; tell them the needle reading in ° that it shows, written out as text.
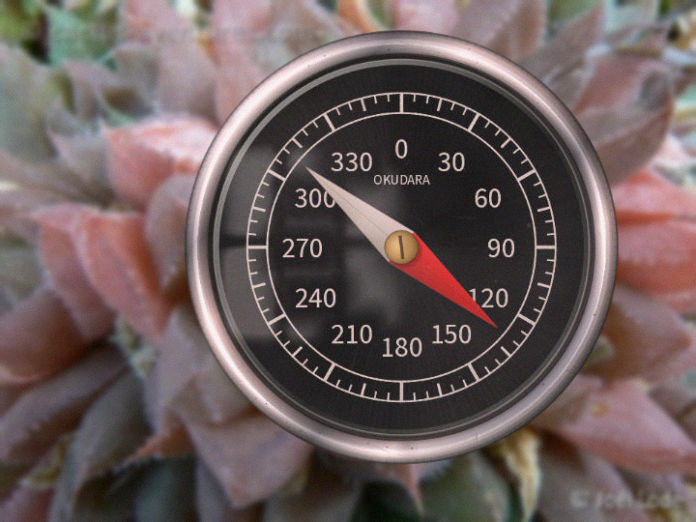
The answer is 130 °
